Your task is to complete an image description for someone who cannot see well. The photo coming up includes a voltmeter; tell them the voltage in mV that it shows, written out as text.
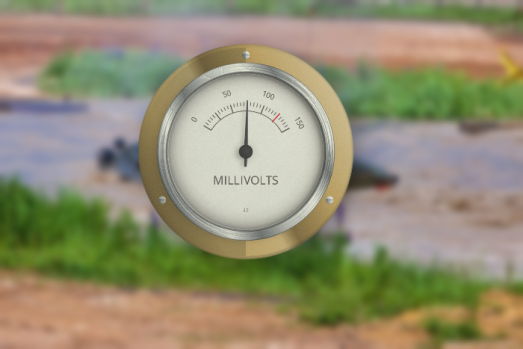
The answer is 75 mV
